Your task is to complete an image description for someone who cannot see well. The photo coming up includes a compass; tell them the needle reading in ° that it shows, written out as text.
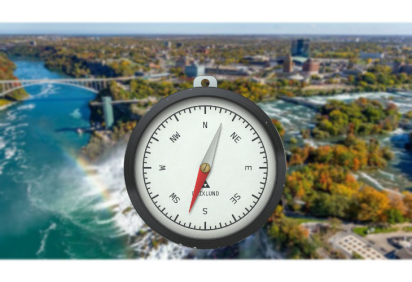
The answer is 200 °
